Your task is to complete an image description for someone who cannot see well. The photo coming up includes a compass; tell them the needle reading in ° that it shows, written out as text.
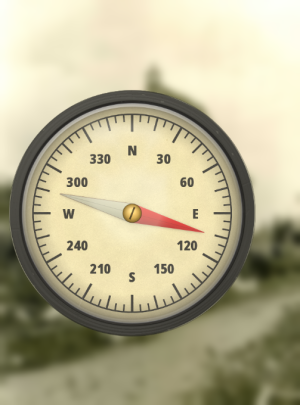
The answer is 105 °
